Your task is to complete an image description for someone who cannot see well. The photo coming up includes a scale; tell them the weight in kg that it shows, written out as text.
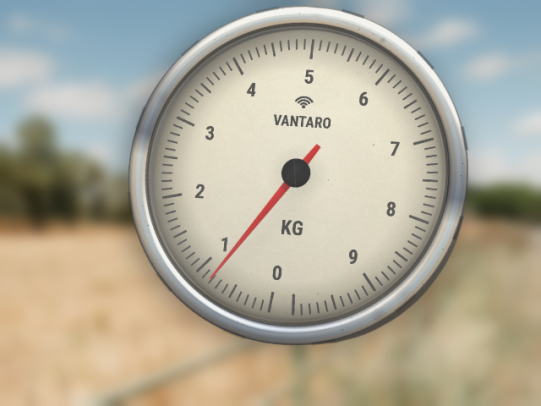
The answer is 0.8 kg
